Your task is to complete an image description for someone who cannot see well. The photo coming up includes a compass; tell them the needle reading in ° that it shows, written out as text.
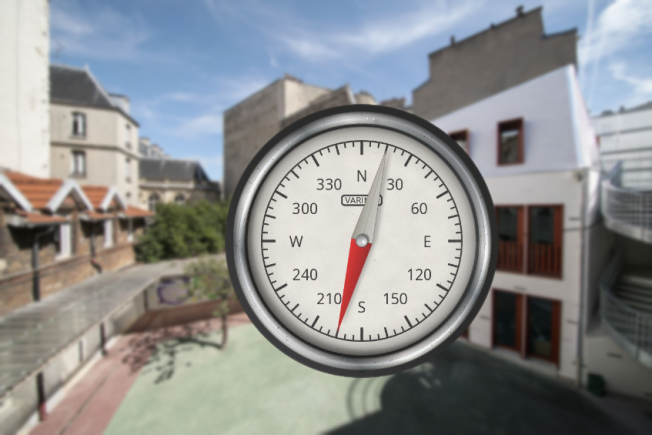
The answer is 195 °
